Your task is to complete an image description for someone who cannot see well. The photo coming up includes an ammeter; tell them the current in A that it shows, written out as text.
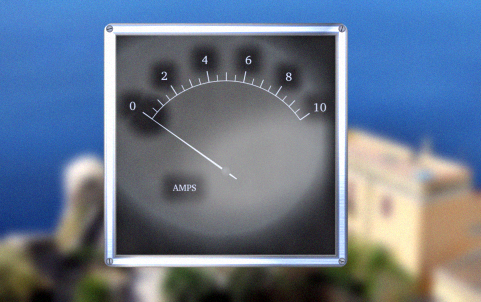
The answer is 0 A
